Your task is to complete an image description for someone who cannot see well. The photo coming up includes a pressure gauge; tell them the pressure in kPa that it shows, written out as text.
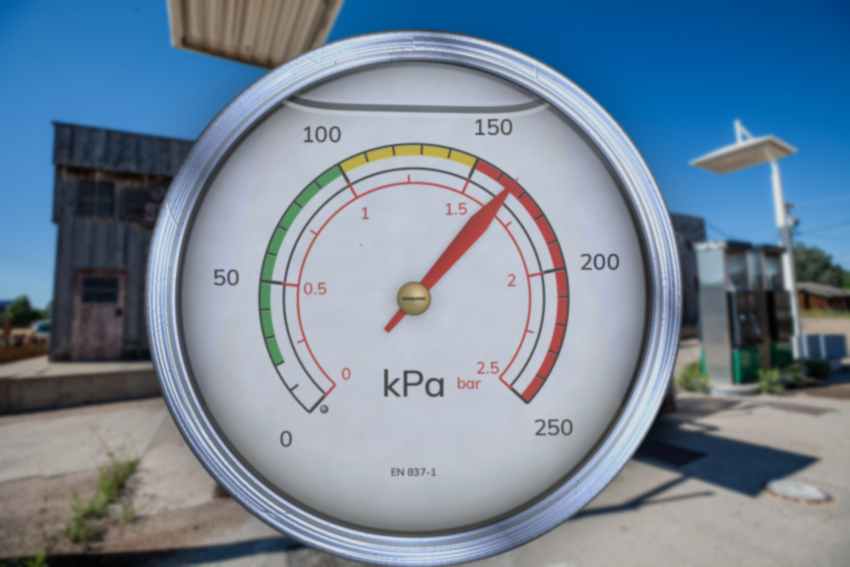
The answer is 165 kPa
